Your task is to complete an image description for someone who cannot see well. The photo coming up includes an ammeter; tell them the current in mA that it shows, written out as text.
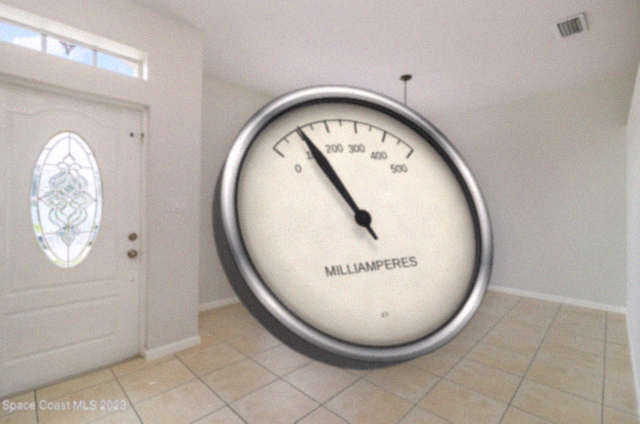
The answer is 100 mA
